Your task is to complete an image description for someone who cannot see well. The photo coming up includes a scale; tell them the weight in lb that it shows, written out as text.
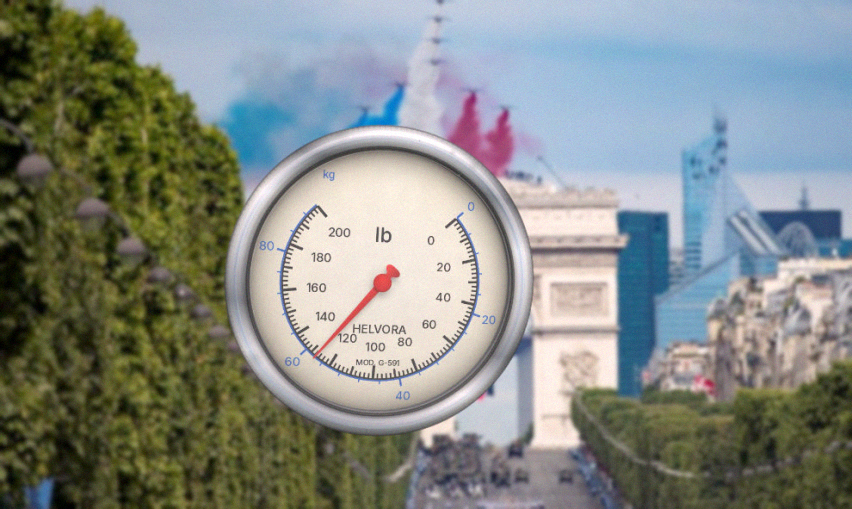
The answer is 128 lb
